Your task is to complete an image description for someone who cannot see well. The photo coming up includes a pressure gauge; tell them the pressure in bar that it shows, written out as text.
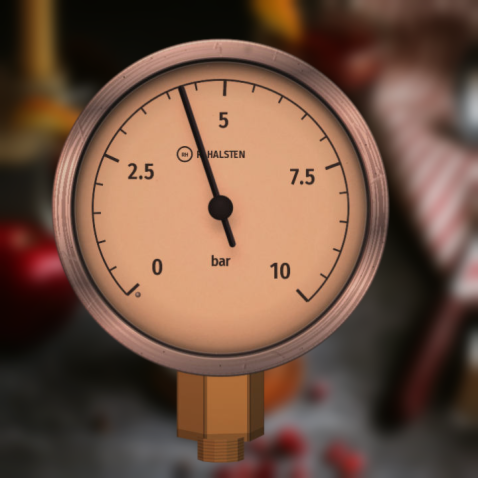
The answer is 4.25 bar
